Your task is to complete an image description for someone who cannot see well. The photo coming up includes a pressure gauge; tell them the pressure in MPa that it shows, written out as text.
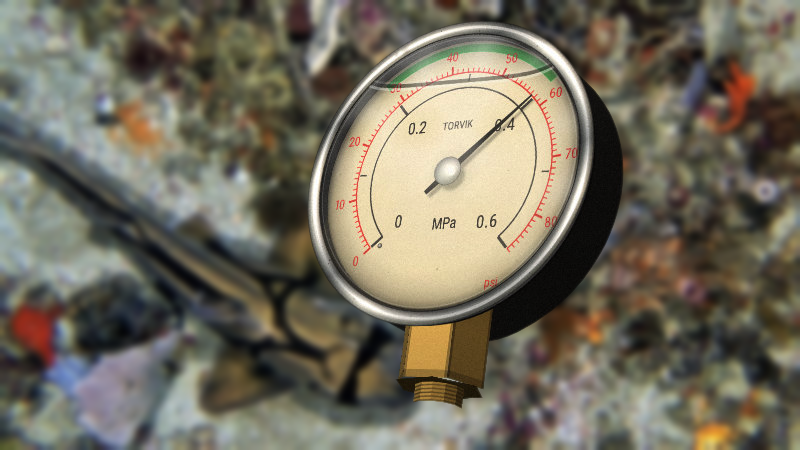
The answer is 0.4 MPa
